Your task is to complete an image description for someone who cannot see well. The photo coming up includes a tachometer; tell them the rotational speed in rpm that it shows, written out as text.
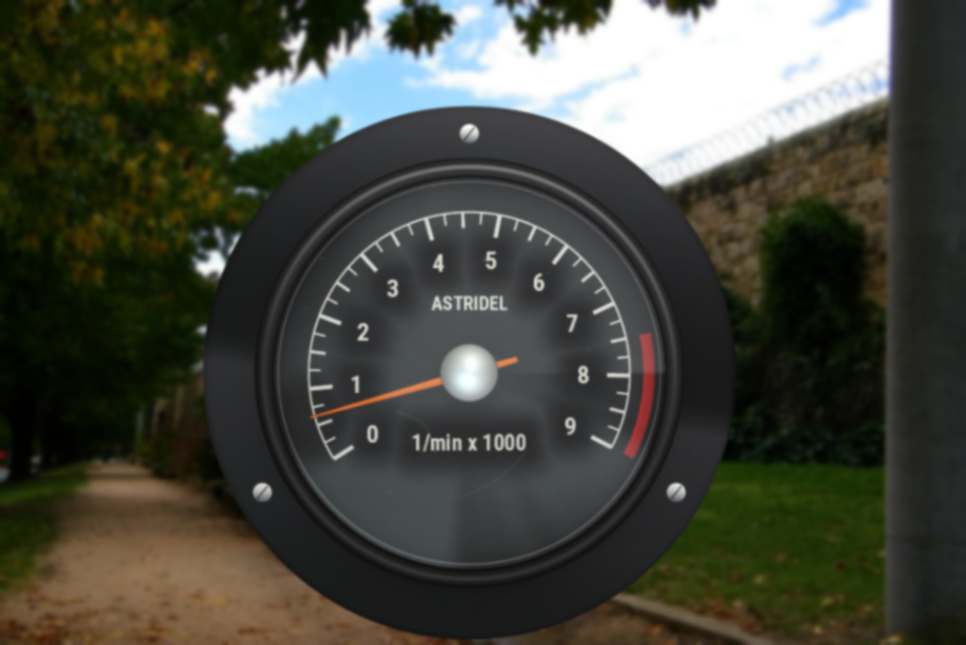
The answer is 625 rpm
